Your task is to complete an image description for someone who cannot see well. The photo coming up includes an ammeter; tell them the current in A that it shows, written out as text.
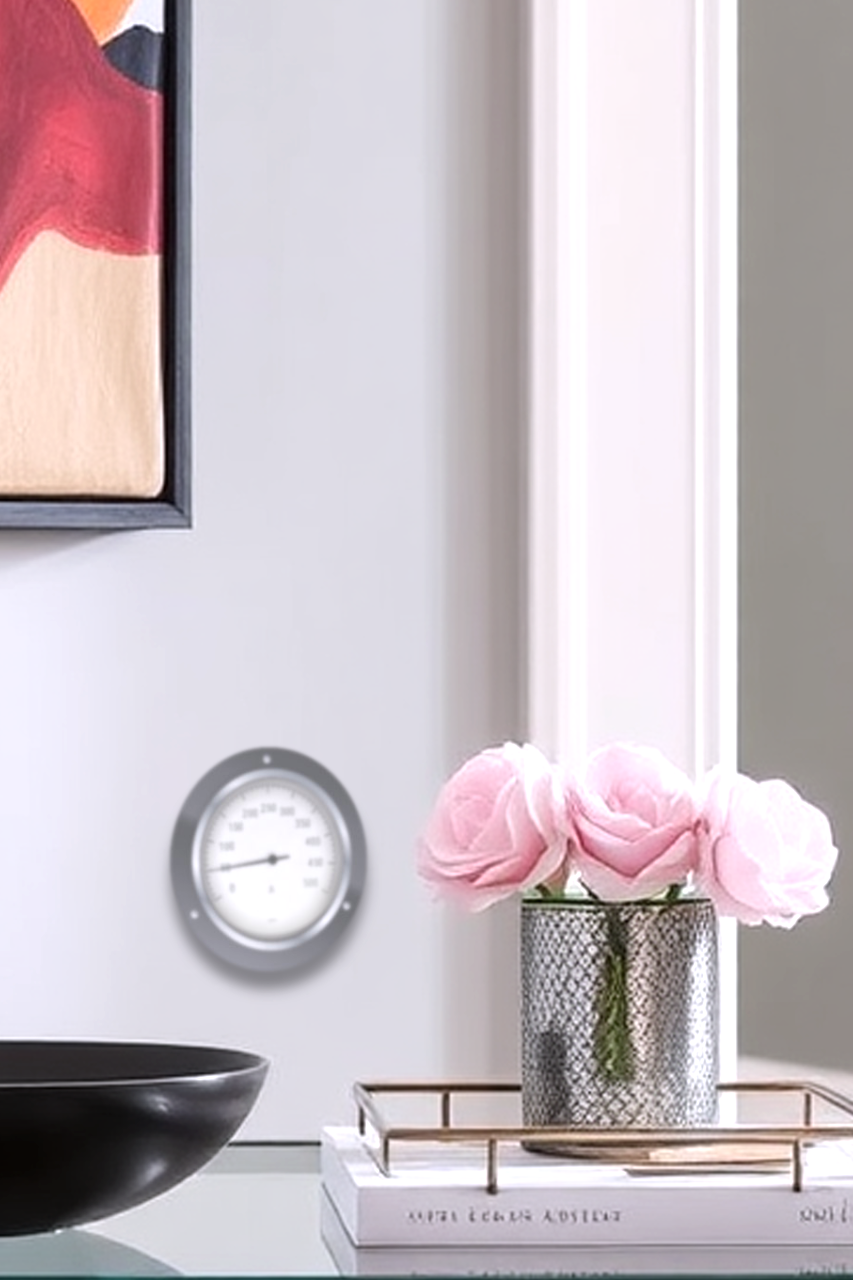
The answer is 50 A
